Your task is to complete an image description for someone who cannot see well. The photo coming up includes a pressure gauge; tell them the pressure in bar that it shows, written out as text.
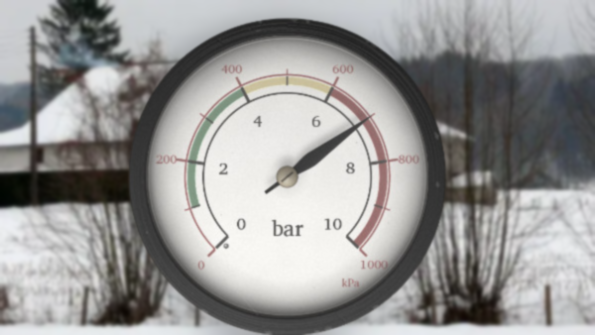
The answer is 7 bar
